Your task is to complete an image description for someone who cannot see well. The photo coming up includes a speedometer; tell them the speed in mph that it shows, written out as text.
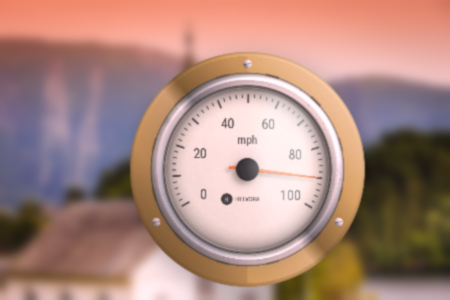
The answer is 90 mph
